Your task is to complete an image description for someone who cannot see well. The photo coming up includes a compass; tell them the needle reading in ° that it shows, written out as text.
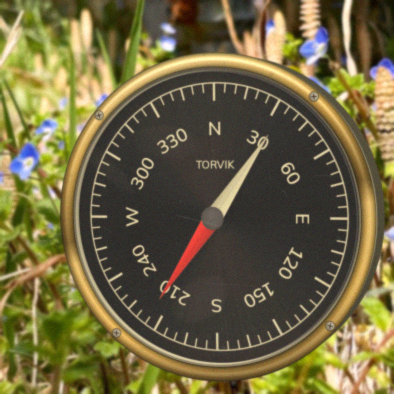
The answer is 215 °
